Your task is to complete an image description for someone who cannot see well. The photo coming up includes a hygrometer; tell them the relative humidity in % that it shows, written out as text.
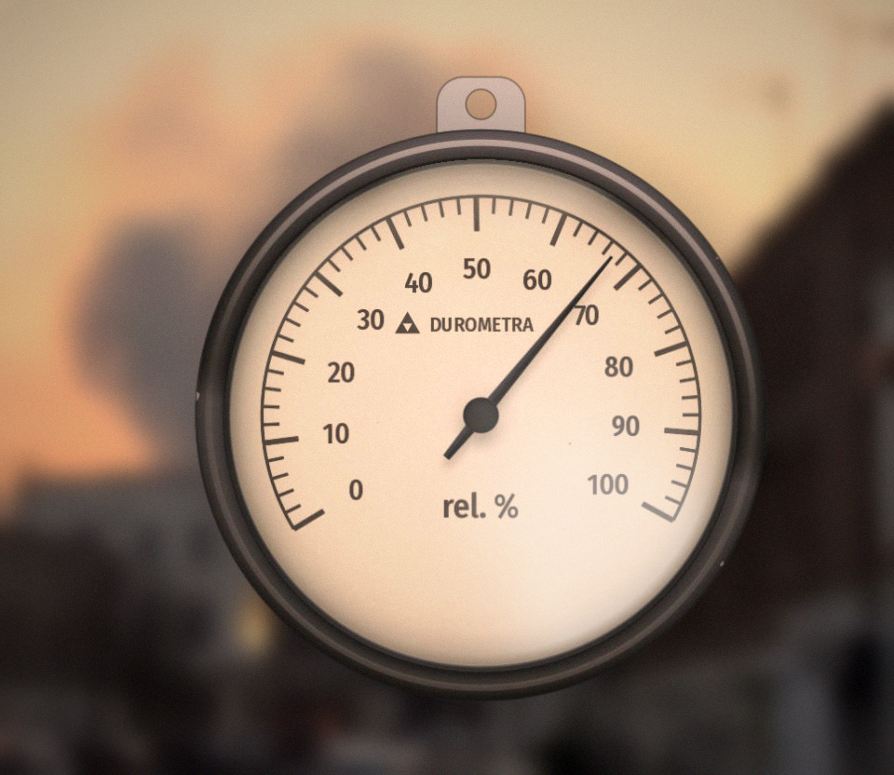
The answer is 67 %
